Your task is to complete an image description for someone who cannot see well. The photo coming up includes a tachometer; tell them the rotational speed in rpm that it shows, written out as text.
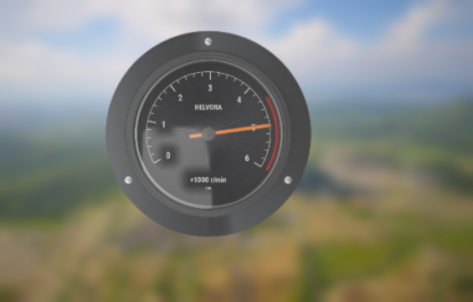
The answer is 5000 rpm
